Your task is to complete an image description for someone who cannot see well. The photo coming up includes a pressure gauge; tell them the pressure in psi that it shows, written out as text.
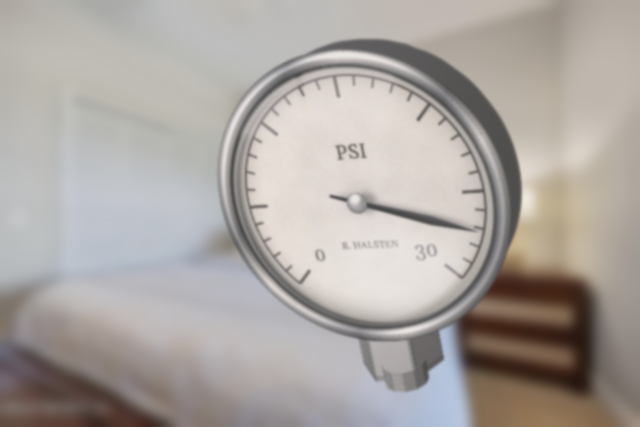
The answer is 27 psi
